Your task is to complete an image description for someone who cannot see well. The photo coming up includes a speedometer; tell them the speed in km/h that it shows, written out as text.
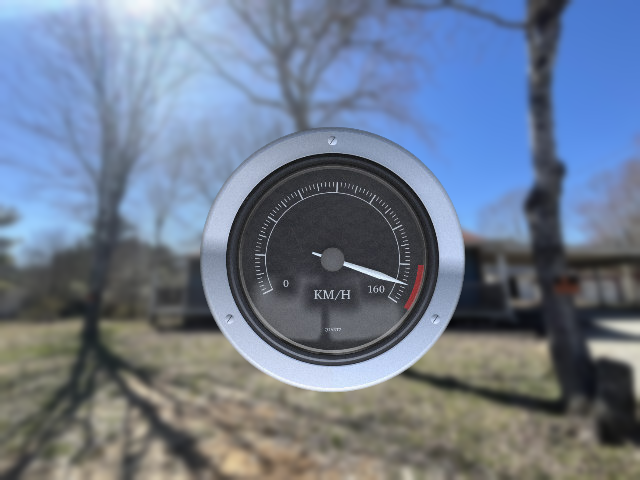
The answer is 150 km/h
